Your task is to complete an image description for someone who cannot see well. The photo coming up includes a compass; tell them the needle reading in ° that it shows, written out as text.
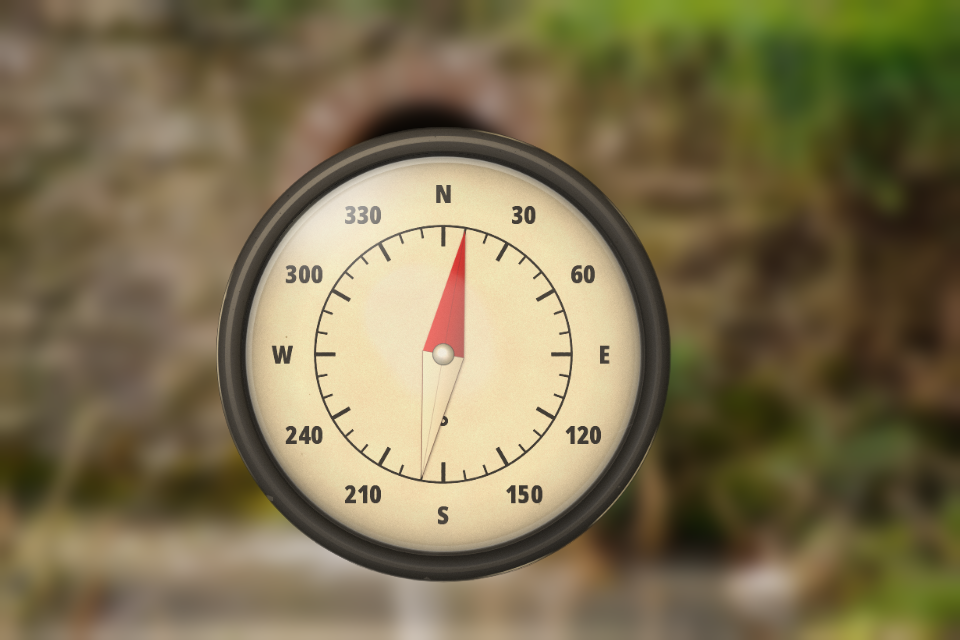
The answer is 10 °
